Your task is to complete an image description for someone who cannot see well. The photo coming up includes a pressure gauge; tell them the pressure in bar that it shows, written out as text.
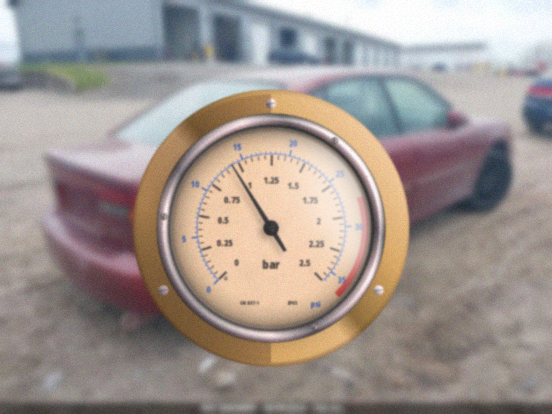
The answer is 0.95 bar
